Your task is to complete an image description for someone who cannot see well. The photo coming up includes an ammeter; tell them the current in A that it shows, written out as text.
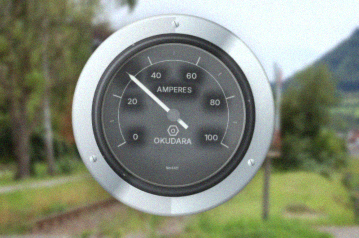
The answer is 30 A
